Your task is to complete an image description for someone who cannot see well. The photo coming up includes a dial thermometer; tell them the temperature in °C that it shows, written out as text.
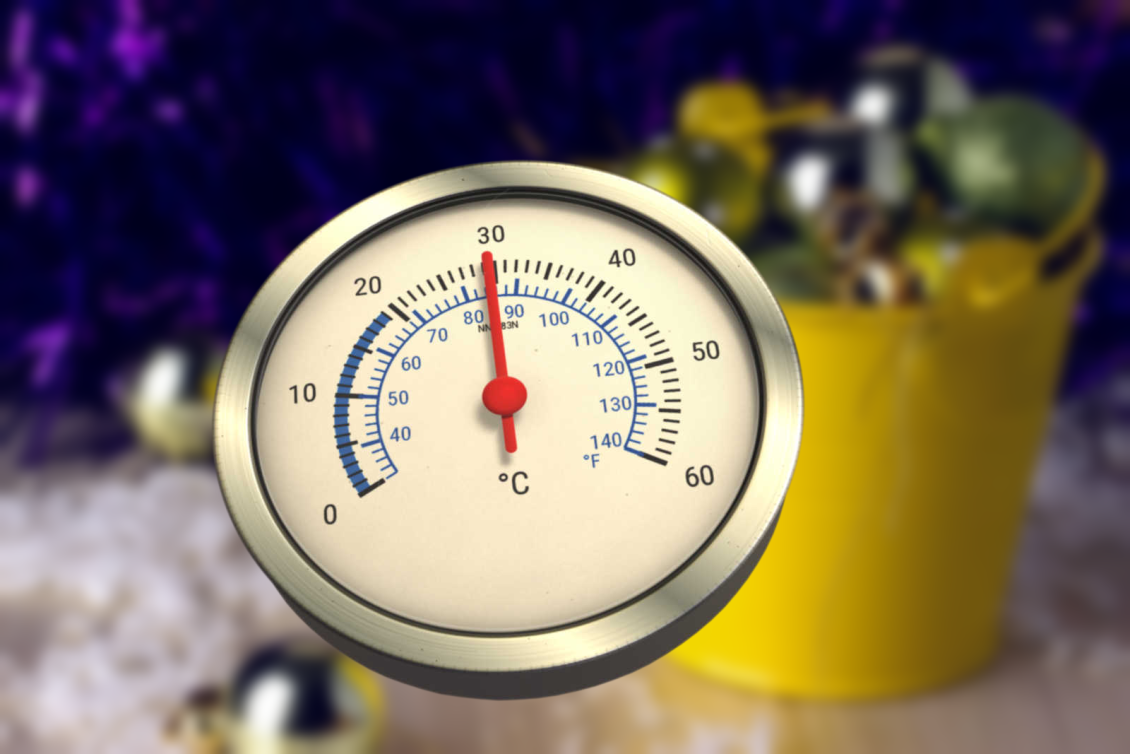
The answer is 29.5 °C
